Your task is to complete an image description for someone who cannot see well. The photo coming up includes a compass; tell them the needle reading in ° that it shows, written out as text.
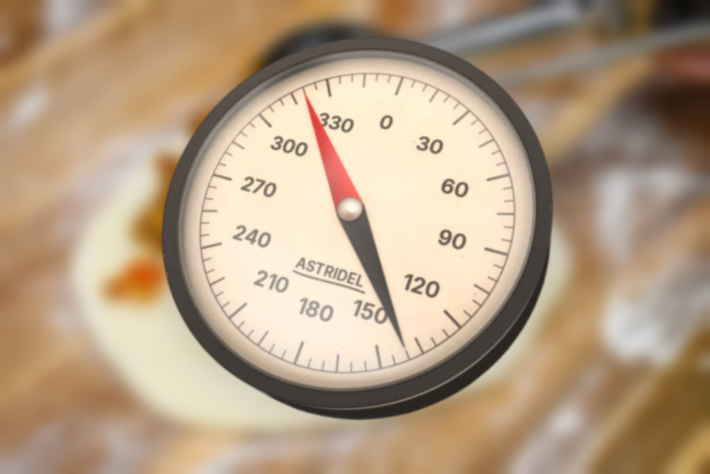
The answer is 320 °
